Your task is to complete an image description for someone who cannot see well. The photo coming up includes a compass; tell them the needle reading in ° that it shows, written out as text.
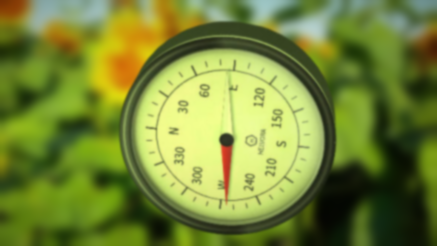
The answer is 265 °
